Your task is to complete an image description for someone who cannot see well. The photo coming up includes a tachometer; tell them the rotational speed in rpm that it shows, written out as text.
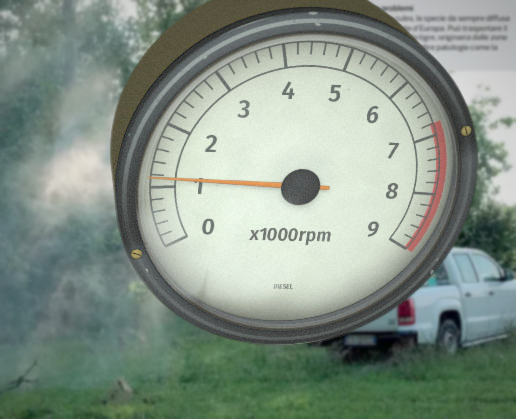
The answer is 1200 rpm
